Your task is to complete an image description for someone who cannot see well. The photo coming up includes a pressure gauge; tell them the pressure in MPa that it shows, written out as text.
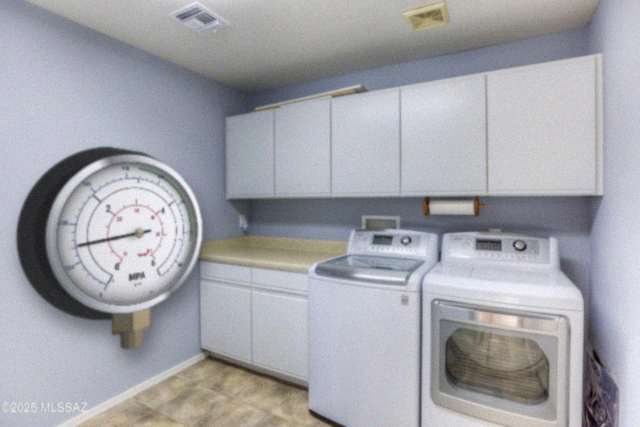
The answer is 1 MPa
